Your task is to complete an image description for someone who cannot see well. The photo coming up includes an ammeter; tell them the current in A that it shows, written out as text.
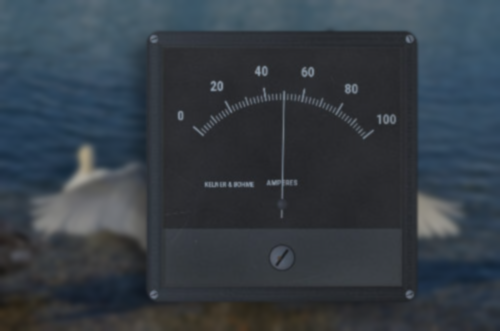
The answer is 50 A
